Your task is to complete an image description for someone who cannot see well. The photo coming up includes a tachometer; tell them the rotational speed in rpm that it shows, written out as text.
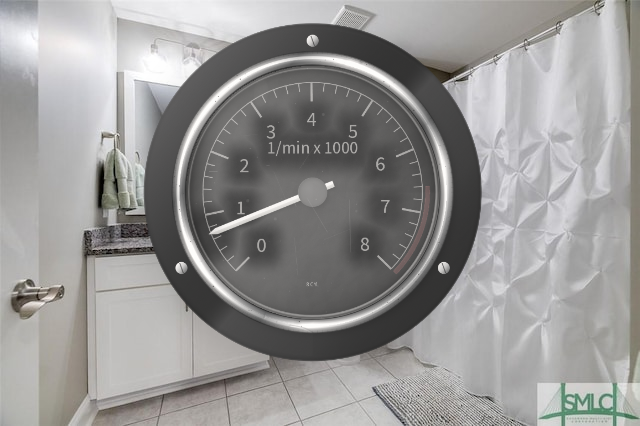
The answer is 700 rpm
